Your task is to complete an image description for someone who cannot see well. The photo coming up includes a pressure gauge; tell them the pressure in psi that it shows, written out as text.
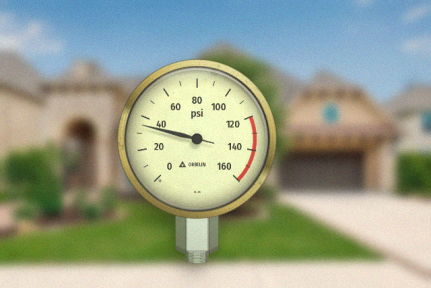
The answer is 35 psi
